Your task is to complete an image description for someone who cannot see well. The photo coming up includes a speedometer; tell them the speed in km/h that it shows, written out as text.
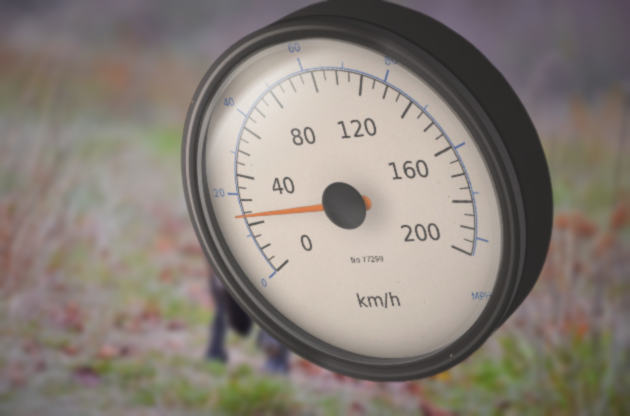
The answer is 25 km/h
